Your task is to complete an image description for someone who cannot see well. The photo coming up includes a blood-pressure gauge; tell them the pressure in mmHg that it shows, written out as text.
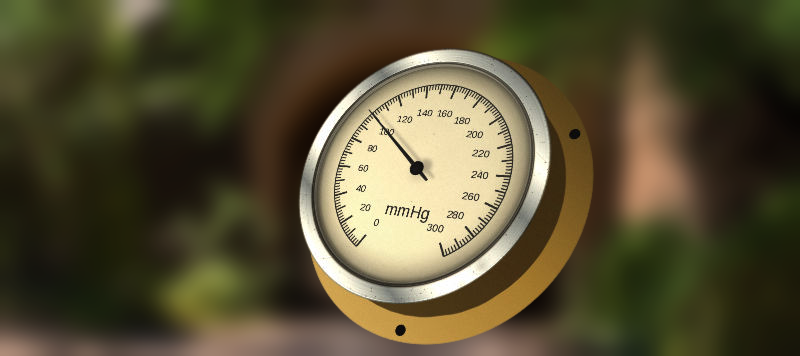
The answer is 100 mmHg
